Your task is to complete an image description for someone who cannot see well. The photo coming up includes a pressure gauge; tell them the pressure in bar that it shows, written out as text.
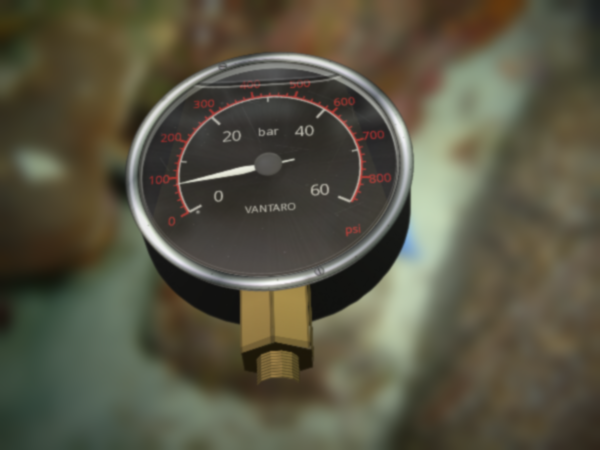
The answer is 5 bar
